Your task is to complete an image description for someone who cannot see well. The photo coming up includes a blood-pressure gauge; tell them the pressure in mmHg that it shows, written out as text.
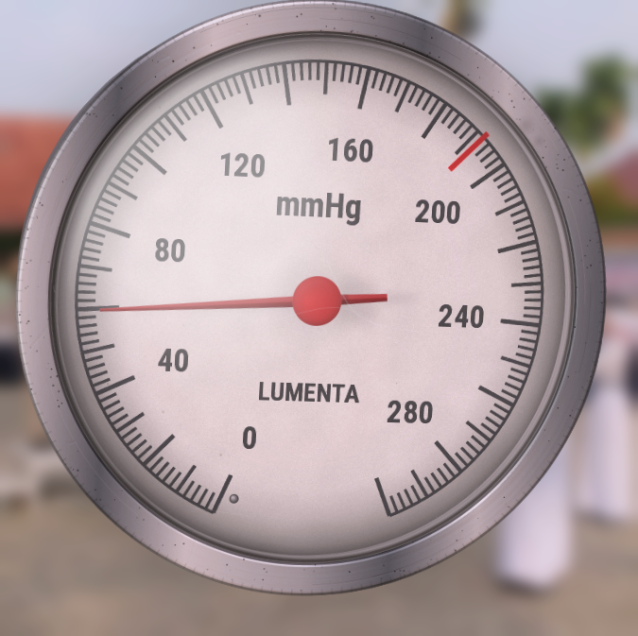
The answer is 60 mmHg
